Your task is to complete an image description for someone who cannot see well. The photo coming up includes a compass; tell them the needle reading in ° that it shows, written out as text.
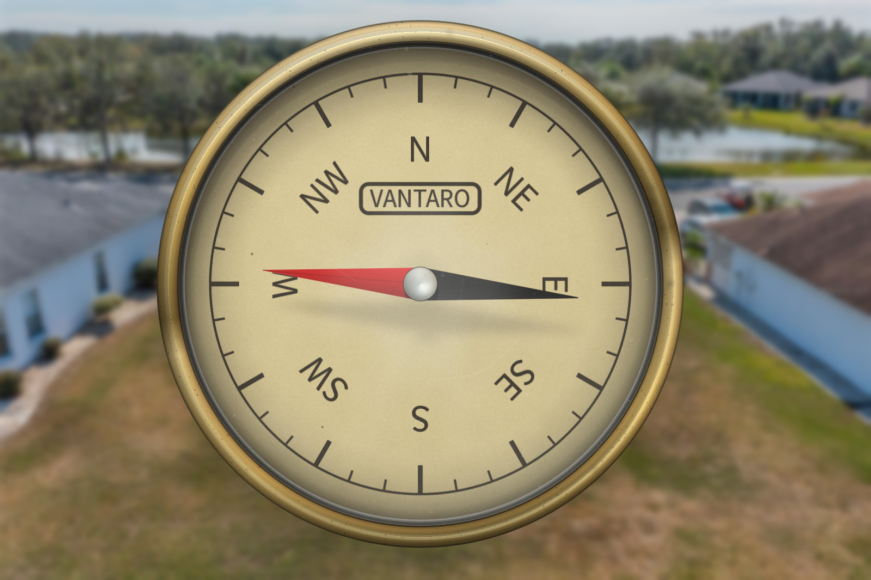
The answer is 275 °
